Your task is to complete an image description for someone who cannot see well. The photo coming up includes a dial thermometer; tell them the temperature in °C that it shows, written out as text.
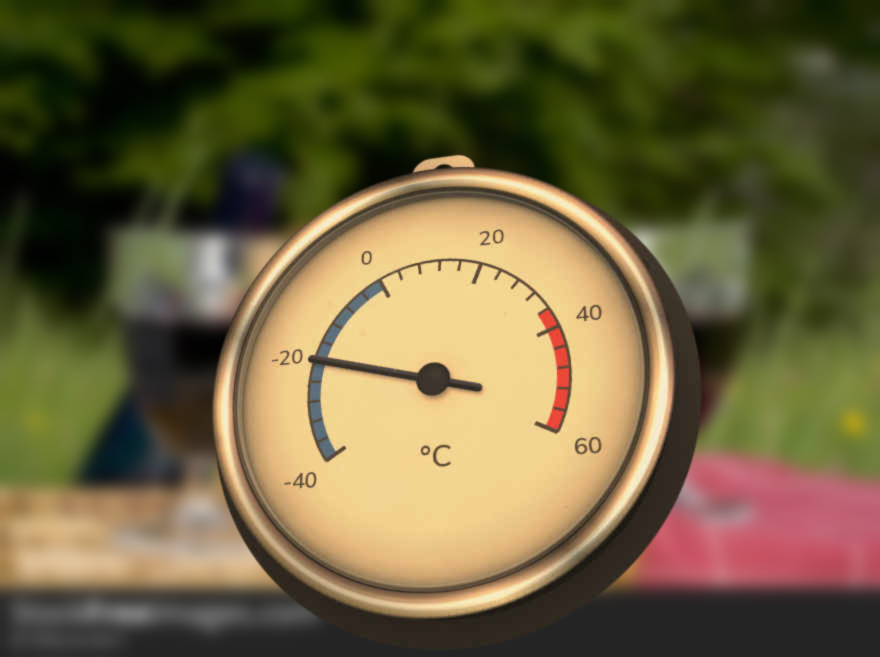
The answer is -20 °C
